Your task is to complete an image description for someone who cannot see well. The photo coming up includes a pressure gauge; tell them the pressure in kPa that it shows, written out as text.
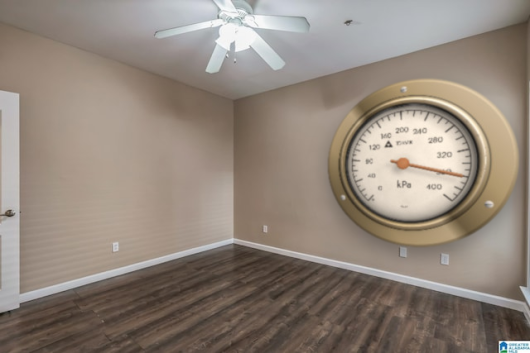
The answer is 360 kPa
